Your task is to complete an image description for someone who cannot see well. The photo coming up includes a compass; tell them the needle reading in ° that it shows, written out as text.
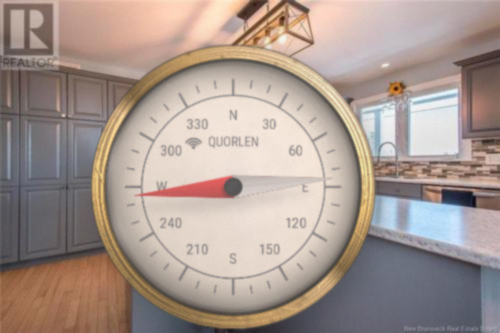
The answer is 265 °
